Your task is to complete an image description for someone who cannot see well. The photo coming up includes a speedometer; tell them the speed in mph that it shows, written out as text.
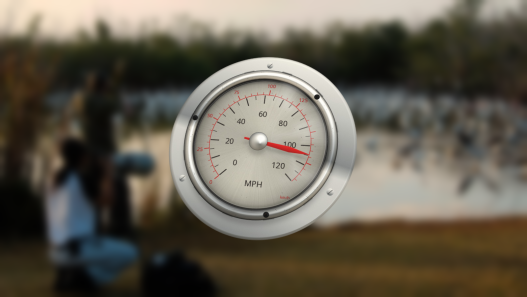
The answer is 105 mph
